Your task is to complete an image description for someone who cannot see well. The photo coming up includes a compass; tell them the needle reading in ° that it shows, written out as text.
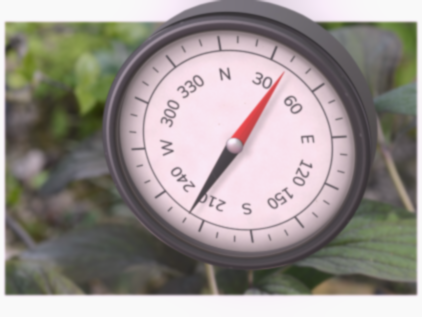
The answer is 40 °
